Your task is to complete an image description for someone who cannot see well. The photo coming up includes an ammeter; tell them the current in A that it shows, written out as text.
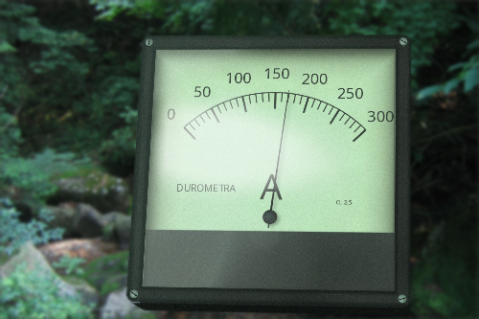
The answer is 170 A
